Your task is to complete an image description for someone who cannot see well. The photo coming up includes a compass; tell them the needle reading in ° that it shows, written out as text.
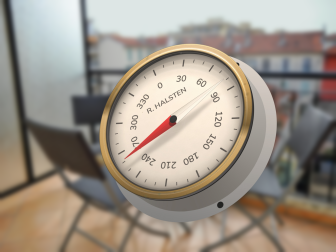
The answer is 260 °
